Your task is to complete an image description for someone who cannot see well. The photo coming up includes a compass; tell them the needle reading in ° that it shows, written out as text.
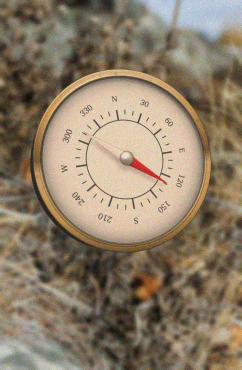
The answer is 130 °
